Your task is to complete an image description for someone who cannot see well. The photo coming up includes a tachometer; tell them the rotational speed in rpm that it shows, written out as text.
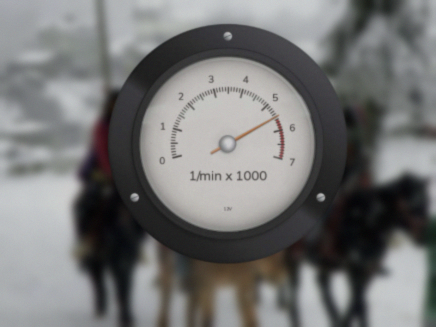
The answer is 5500 rpm
